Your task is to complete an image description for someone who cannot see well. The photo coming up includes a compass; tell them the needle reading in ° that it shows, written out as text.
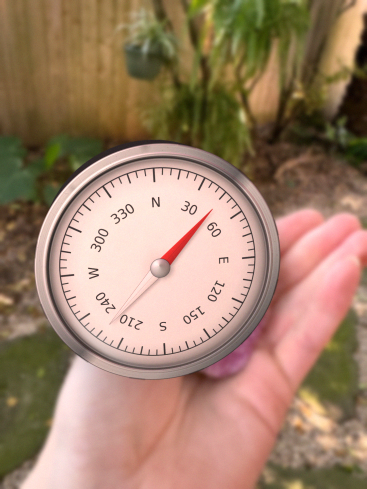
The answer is 45 °
